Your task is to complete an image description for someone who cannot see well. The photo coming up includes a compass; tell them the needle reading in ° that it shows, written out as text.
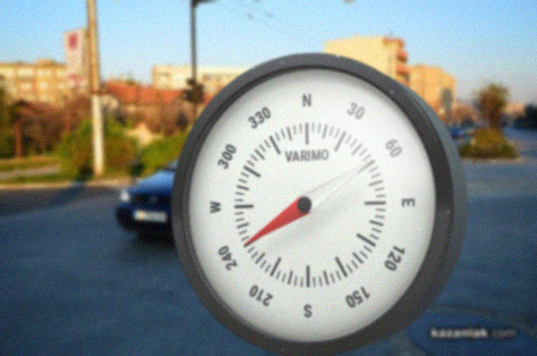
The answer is 240 °
